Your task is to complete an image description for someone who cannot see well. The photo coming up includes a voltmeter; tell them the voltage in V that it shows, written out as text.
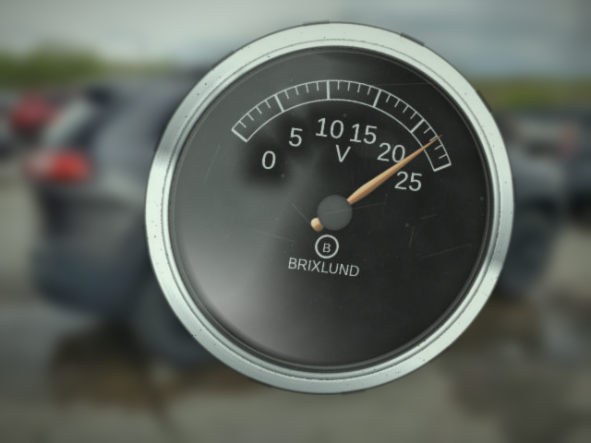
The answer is 22 V
